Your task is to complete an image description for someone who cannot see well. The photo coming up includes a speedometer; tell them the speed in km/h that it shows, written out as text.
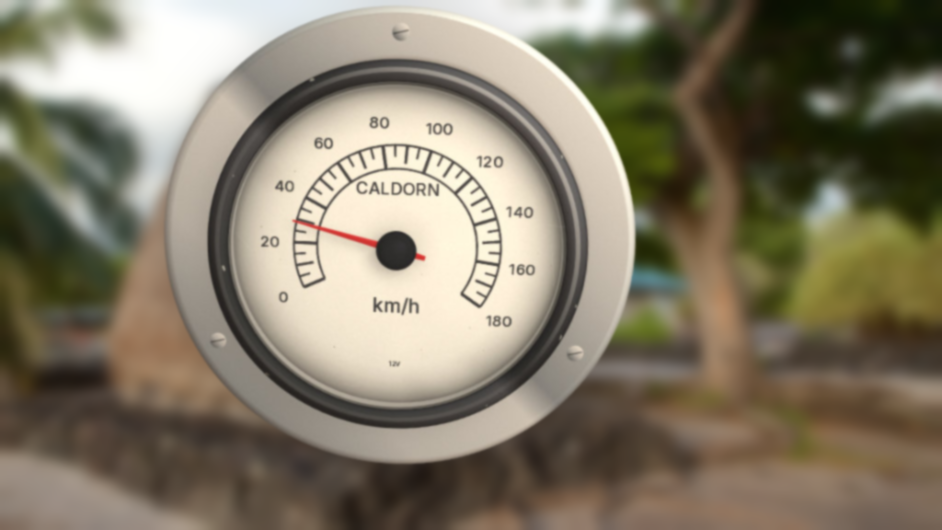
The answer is 30 km/h
